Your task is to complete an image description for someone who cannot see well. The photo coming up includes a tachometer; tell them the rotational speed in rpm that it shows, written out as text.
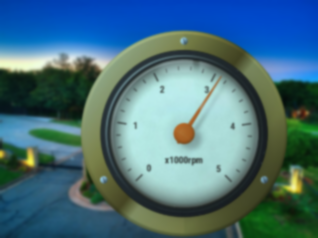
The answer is 3100 rpm
